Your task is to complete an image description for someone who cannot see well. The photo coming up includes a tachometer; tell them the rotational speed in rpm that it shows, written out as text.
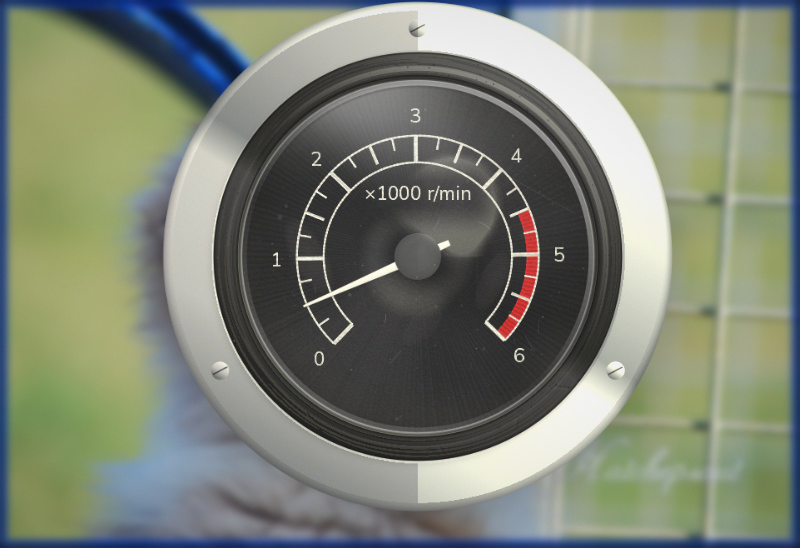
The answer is 500 rpm
